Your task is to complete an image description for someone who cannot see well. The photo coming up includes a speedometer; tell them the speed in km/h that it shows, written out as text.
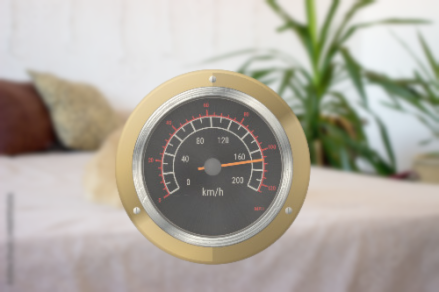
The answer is 170 km/h
